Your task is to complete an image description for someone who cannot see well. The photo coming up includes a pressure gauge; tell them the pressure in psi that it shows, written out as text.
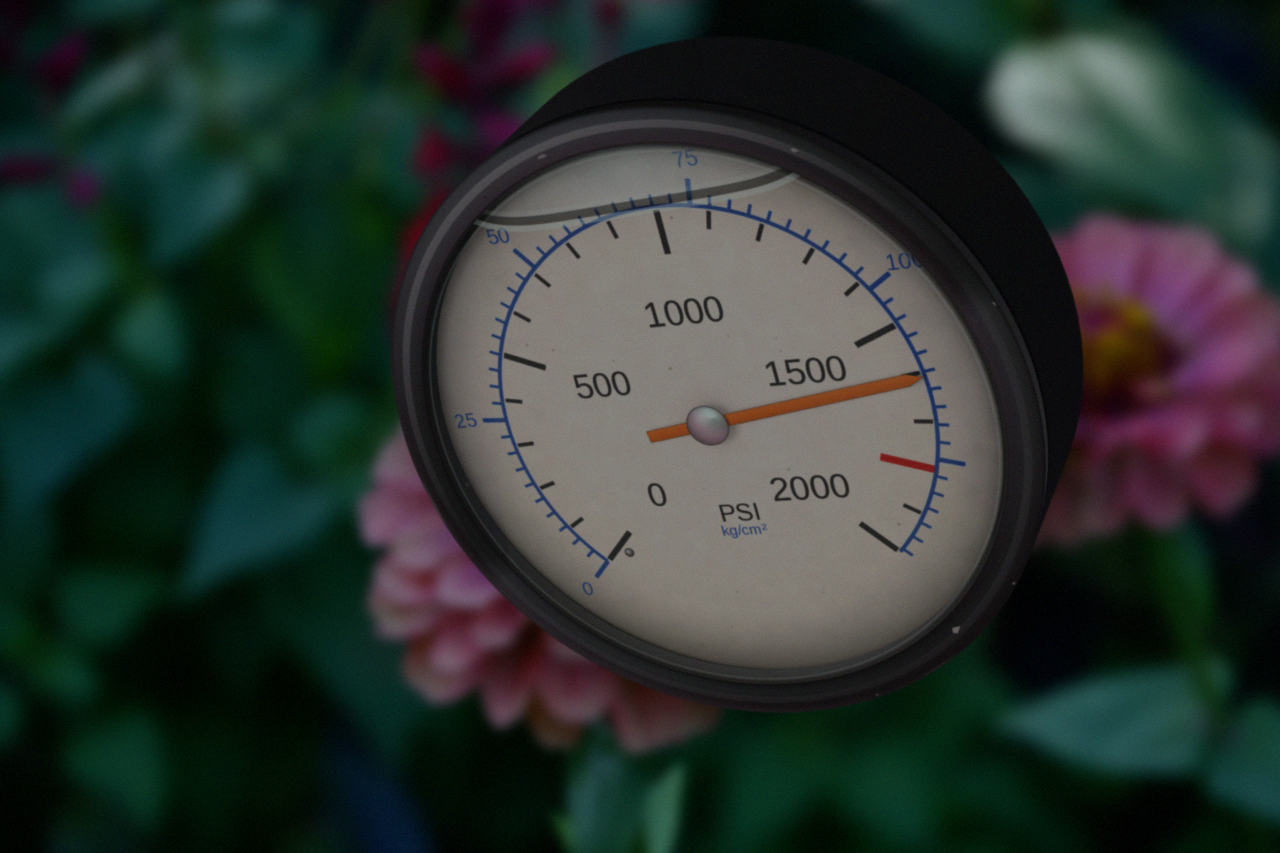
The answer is 1600 psi
